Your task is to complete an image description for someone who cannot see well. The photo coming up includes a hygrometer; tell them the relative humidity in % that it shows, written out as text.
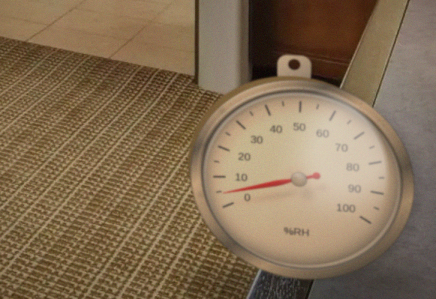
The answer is 5 %
